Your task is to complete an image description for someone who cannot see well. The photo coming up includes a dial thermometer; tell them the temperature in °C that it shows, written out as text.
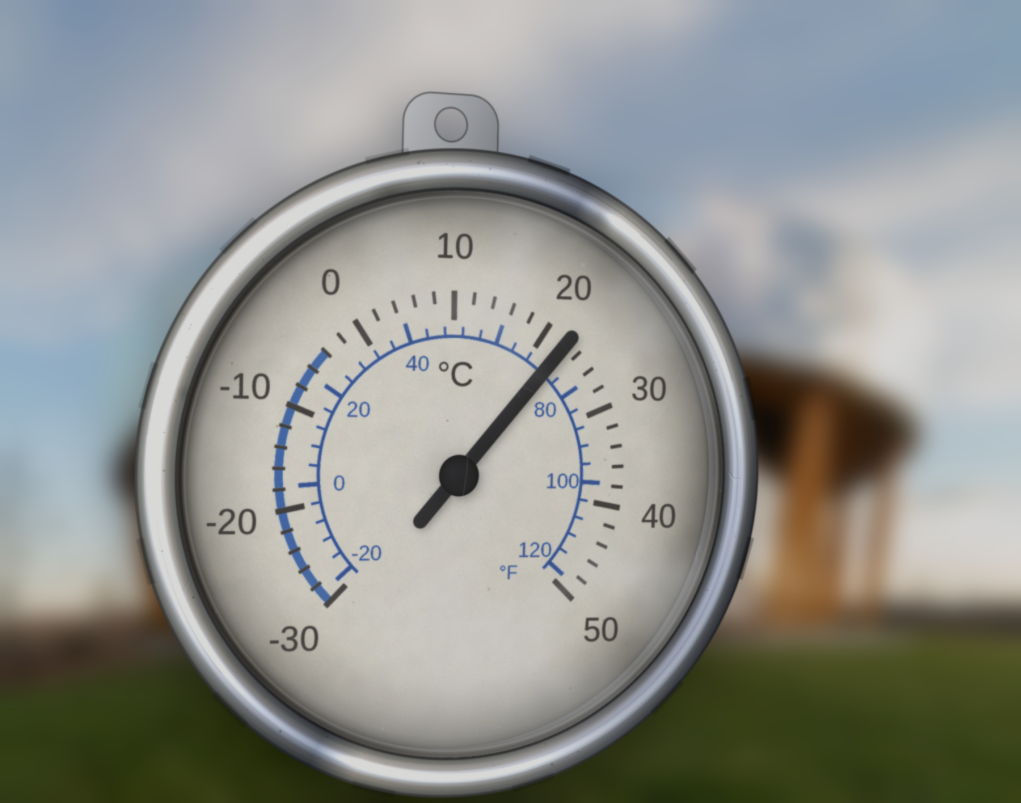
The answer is 22 °C
